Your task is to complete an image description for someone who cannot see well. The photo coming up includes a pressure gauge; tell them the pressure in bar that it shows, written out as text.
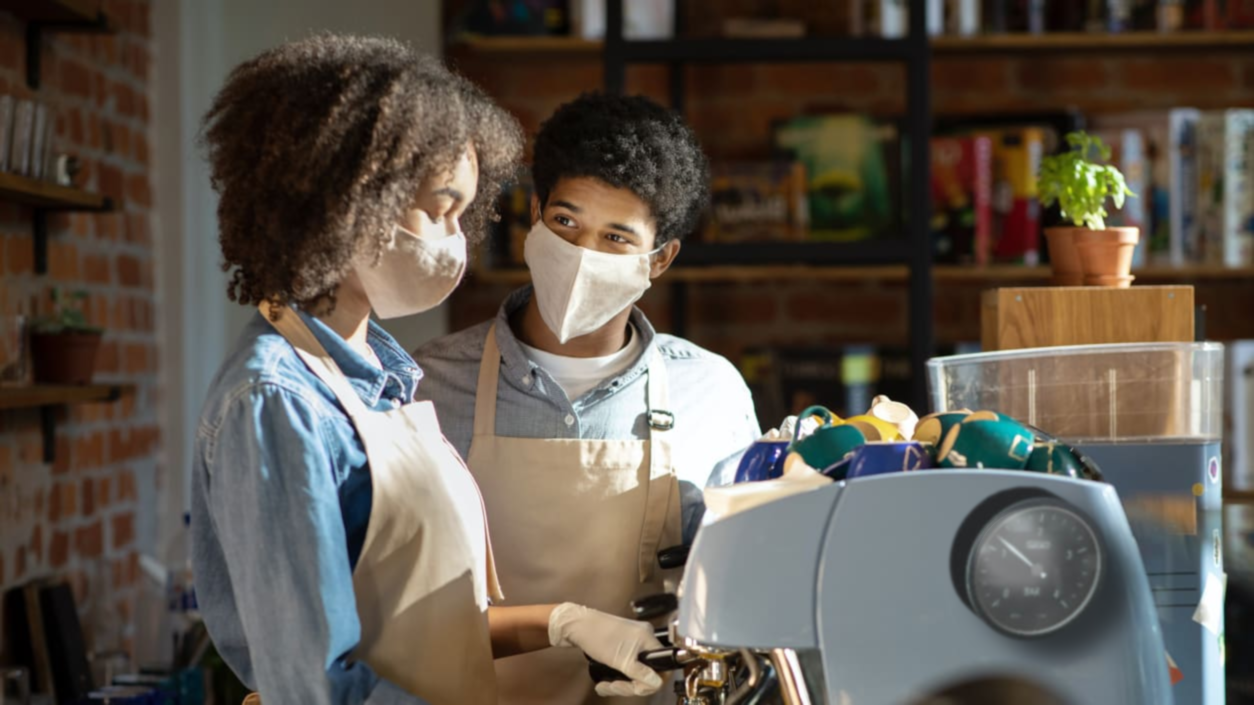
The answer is 1.2 bar
